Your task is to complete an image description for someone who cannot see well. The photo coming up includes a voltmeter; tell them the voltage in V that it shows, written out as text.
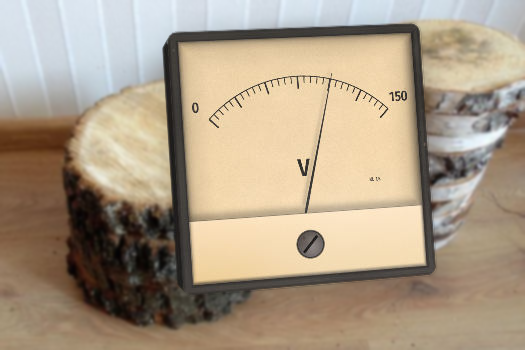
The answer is 100 V
